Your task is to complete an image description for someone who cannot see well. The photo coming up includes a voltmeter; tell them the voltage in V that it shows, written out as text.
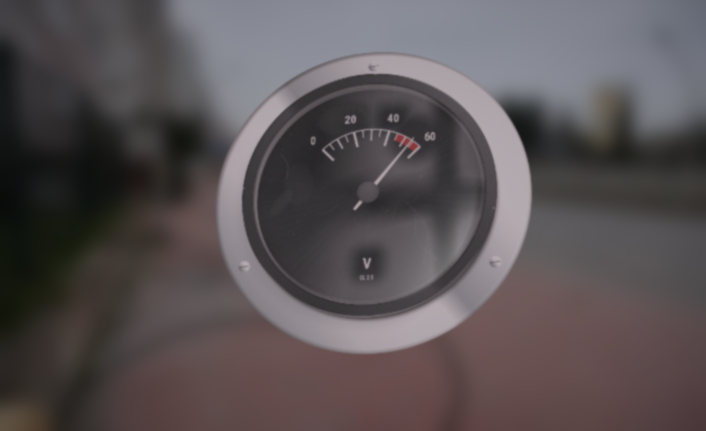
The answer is 55 V
